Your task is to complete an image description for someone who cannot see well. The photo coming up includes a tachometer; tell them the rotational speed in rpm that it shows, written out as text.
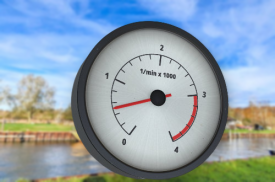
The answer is 500 rpm
